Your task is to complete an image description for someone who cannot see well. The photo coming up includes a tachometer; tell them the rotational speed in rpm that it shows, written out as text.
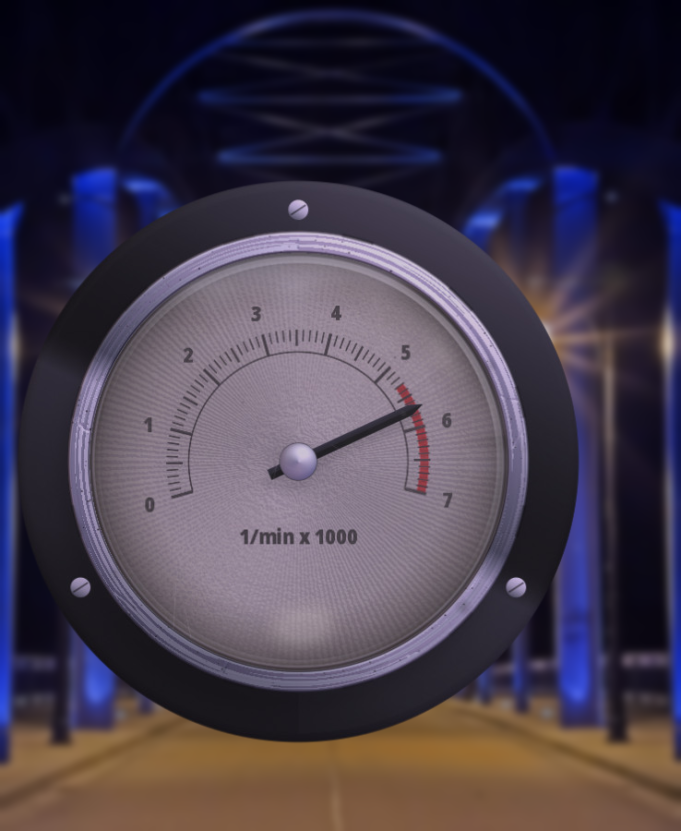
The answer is 5700 rpm
